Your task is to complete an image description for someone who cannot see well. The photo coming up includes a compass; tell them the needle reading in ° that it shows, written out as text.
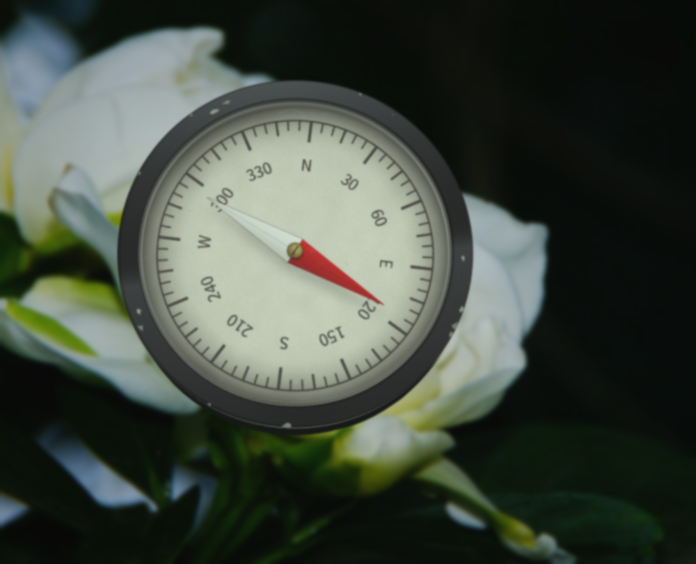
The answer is 115 °
